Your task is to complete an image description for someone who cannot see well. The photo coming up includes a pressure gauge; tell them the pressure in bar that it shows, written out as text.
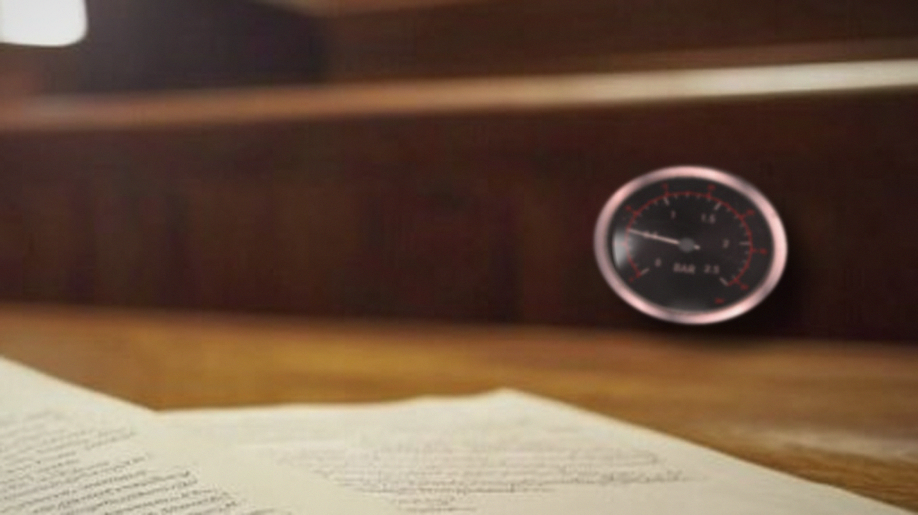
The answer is 0.5 bar
